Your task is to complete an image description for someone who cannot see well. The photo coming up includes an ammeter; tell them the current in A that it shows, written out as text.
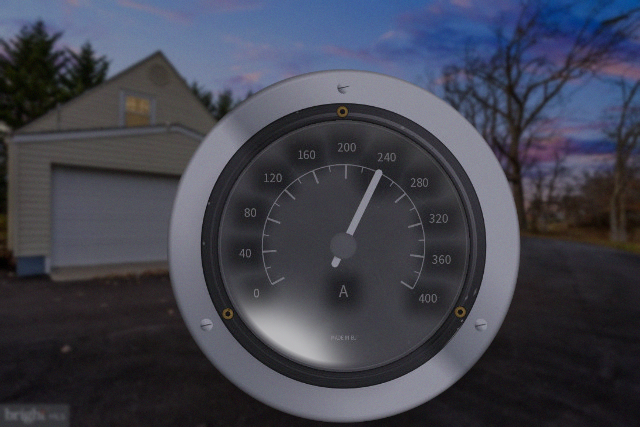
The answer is 240 A
